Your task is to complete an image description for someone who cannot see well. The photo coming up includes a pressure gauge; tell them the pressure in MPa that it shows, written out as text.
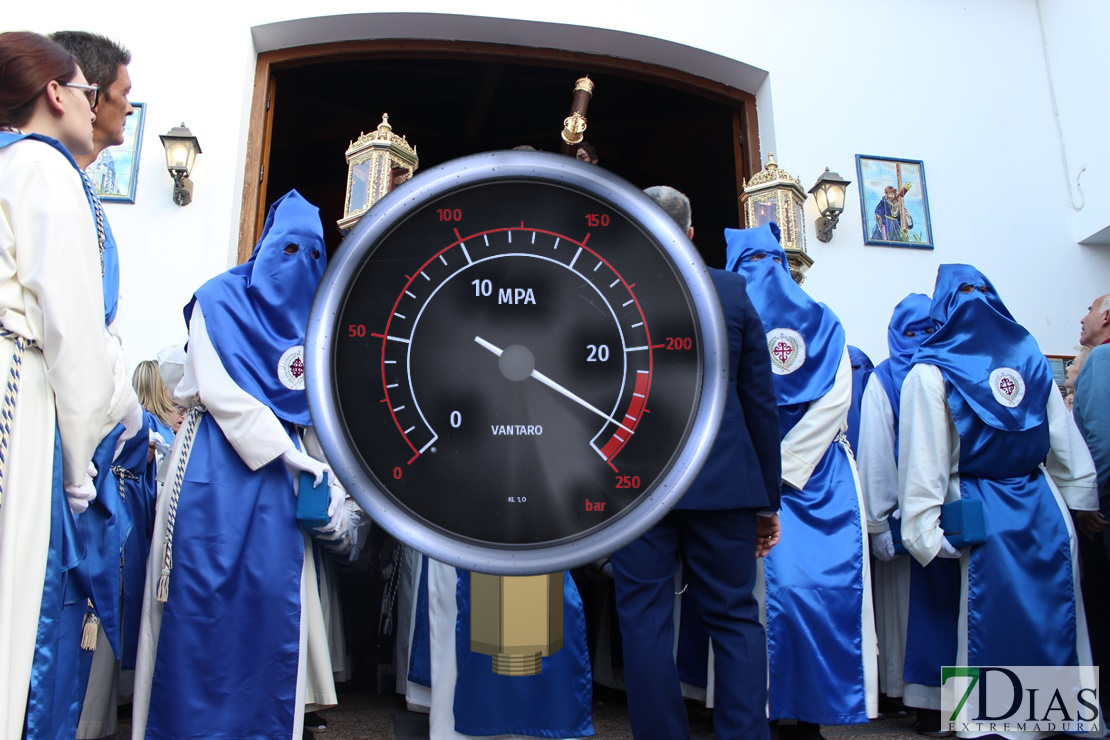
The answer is 23.5 MPa
